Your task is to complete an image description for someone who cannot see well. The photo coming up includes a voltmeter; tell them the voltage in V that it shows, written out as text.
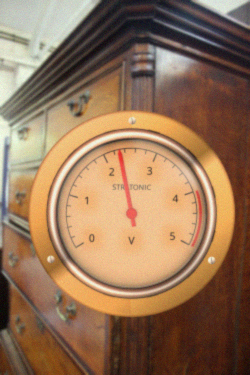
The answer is 2.3 V
